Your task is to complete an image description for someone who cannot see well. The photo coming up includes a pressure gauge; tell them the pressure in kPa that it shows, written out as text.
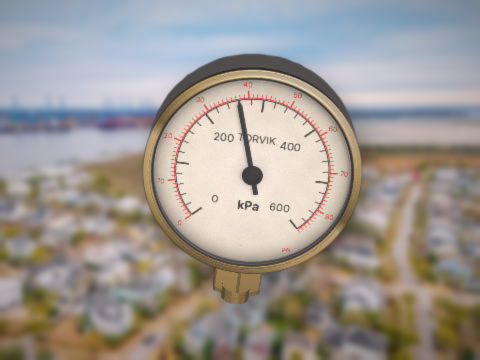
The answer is 260 kPa
